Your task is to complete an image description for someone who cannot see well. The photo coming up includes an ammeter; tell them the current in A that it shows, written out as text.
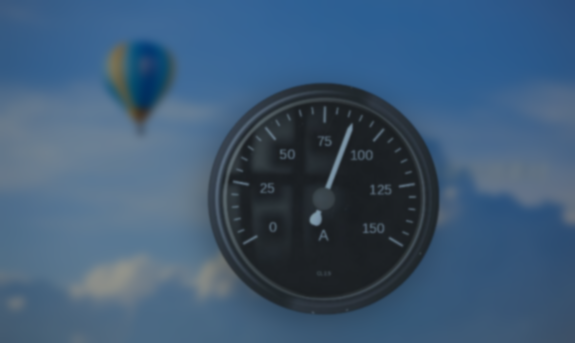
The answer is 87.5 A
